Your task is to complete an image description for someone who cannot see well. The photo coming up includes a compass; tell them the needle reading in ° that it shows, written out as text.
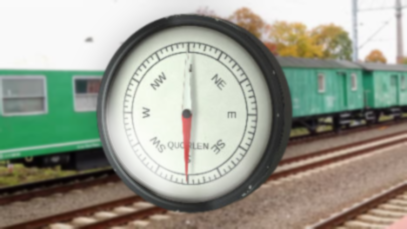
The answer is 180 °
